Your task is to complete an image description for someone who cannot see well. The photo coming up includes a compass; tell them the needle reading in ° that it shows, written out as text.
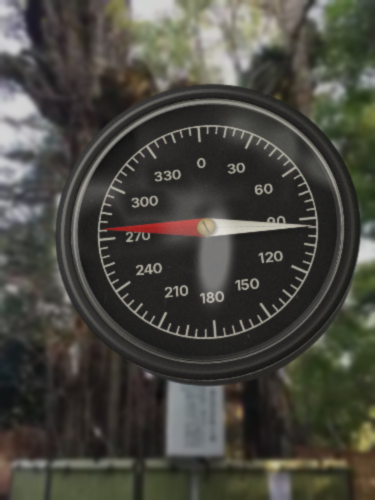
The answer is 275 °
